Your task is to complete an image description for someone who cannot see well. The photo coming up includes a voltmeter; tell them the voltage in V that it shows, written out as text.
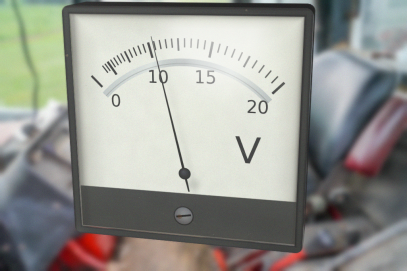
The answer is 10.5 V
